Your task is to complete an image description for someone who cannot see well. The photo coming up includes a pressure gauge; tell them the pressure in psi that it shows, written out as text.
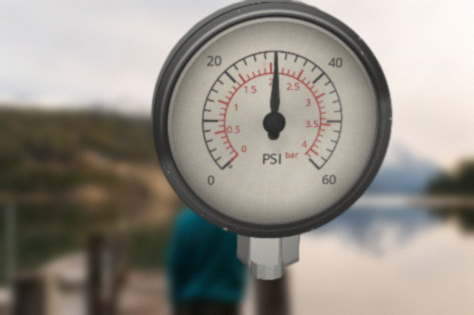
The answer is 30 psi
